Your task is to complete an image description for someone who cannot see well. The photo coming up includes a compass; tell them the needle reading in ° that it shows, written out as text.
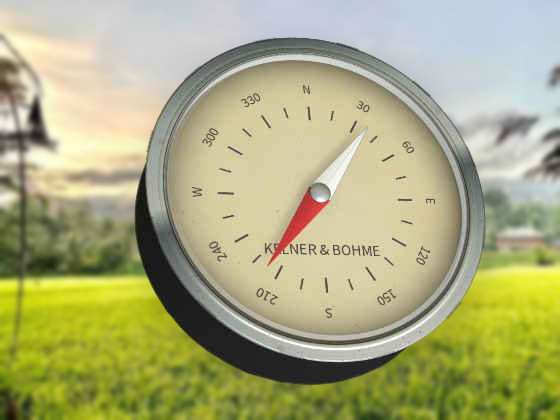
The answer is 217.5 °
